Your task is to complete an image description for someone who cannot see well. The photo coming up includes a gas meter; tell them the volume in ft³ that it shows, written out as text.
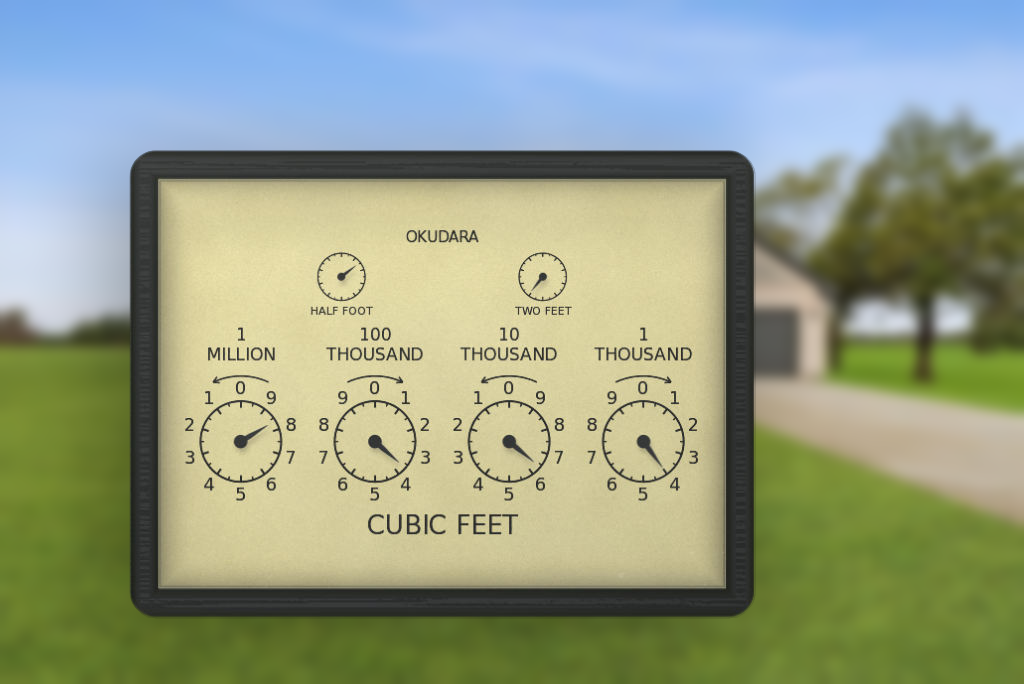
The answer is 836400 ft³
